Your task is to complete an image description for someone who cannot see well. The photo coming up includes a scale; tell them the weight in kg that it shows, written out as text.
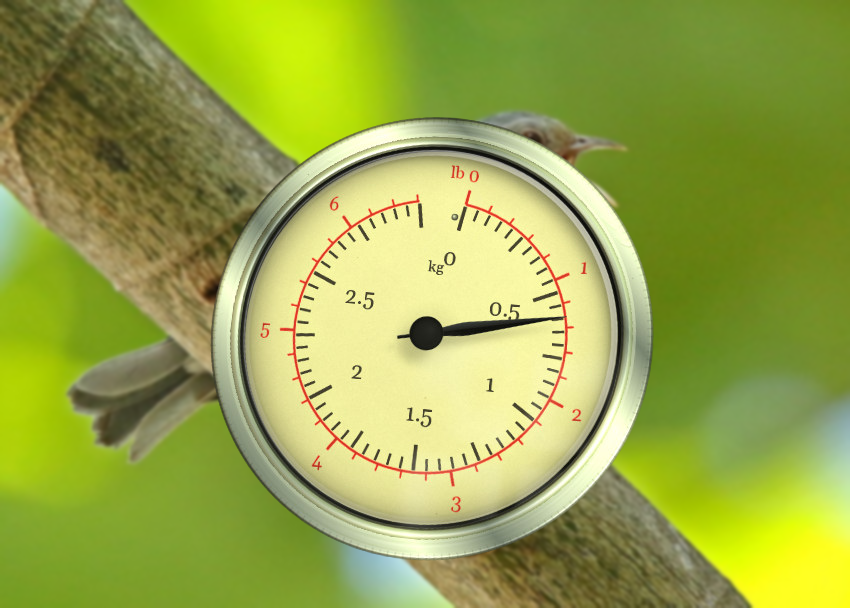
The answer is 0.6 kg
